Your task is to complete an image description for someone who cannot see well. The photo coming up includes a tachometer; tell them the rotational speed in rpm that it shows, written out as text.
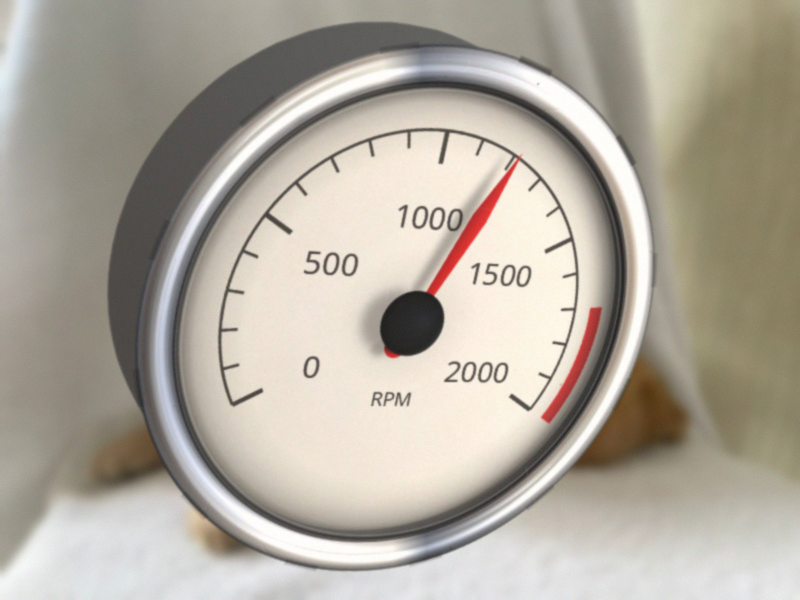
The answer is 1200 rpm
